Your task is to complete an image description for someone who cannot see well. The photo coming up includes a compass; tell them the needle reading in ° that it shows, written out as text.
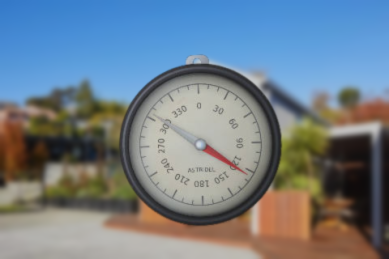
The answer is 125 °
